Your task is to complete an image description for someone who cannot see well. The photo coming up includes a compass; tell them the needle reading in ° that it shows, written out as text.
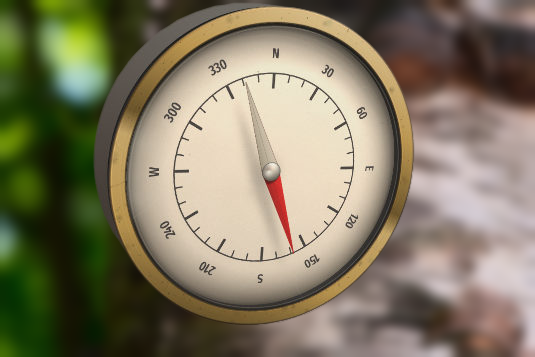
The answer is 160 °
